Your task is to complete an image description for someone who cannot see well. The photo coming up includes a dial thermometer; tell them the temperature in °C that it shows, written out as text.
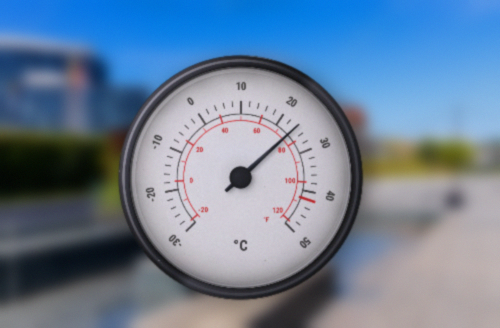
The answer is 24 °C
